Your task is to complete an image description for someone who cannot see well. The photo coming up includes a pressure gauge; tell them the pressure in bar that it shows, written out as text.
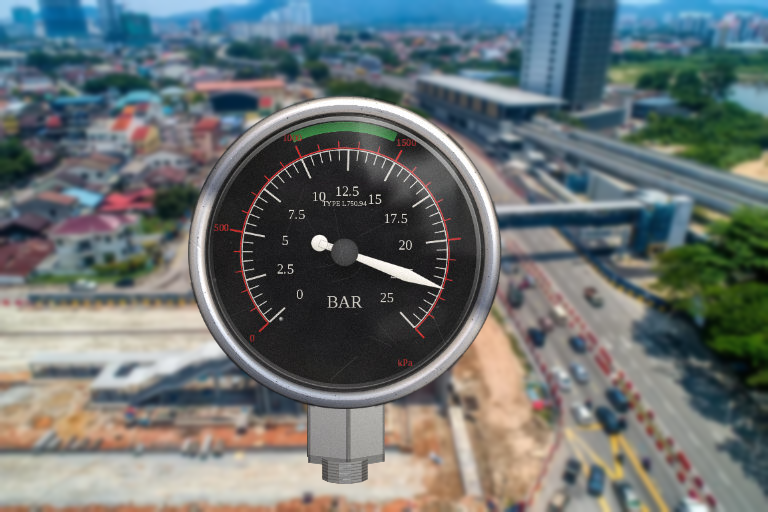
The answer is 22.5 bar
